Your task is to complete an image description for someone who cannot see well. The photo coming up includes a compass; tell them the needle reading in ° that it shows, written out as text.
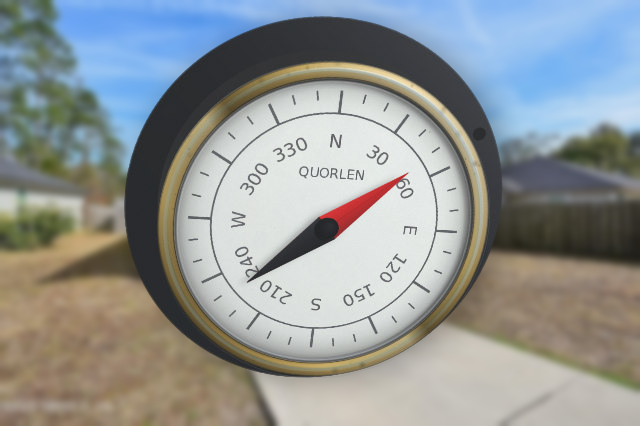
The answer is 50 °
